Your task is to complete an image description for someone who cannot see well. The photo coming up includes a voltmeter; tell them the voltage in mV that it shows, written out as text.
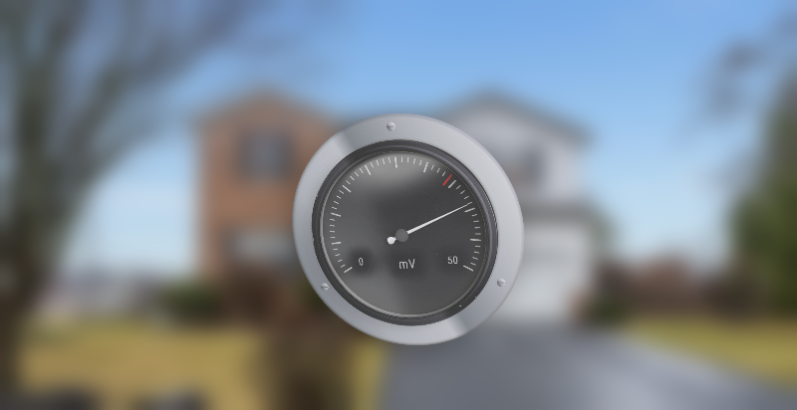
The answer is 39 mV
